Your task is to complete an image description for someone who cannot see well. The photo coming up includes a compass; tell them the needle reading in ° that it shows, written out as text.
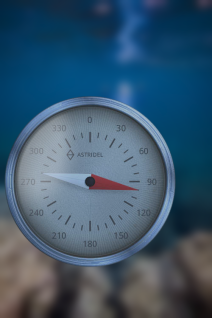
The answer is 100 °
